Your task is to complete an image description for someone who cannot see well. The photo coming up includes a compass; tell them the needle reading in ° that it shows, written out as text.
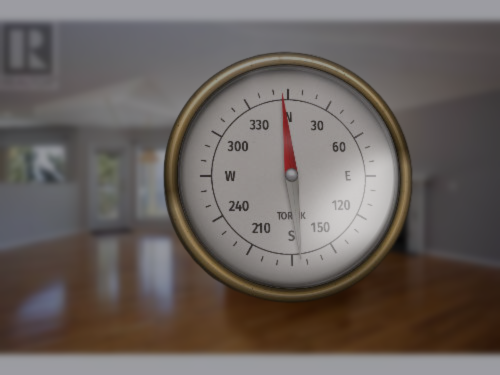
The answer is 355 °
